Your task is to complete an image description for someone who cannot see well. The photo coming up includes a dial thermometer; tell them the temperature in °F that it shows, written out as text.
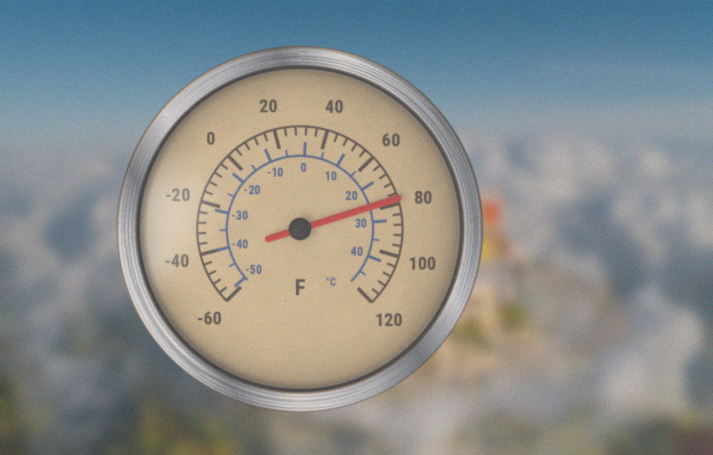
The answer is 78 °F
